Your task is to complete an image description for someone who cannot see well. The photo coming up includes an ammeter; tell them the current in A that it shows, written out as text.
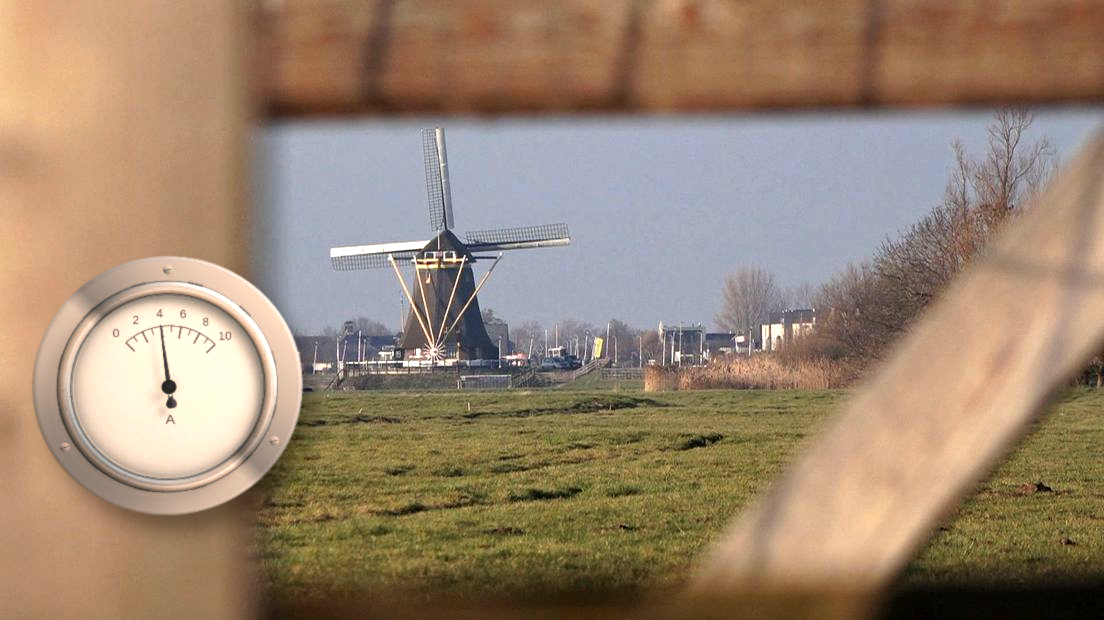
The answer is 4 A
